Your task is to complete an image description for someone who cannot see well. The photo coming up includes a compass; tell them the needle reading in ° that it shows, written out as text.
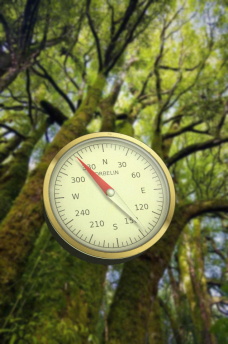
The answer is 325 °
